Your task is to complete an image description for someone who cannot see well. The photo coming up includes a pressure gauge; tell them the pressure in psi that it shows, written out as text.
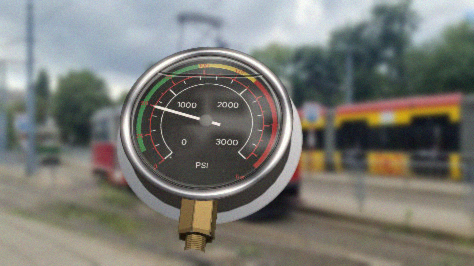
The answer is 700 psi
